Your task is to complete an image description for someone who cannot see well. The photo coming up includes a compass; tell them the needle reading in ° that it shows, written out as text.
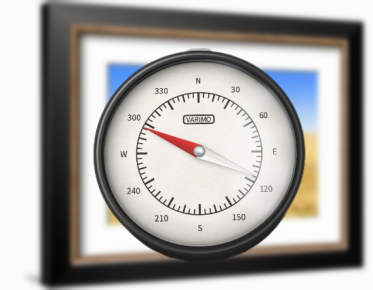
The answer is 295 °
